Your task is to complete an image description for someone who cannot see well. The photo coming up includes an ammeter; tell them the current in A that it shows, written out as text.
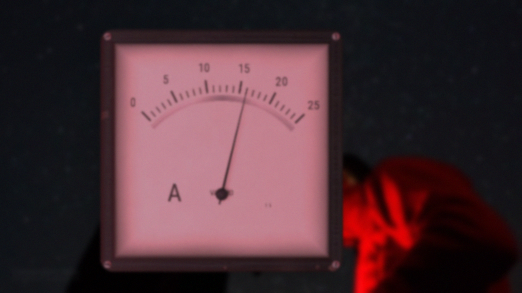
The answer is 16 A
